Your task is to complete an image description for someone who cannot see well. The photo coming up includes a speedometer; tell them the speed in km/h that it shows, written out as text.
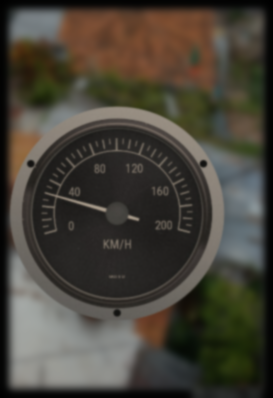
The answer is 30 km/h
